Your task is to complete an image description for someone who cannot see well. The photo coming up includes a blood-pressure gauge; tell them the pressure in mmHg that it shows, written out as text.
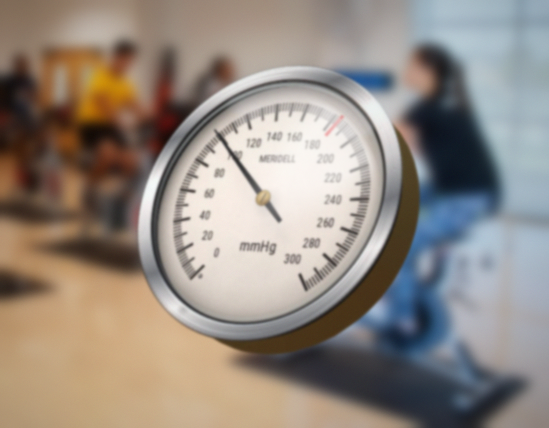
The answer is 100 mmHg
